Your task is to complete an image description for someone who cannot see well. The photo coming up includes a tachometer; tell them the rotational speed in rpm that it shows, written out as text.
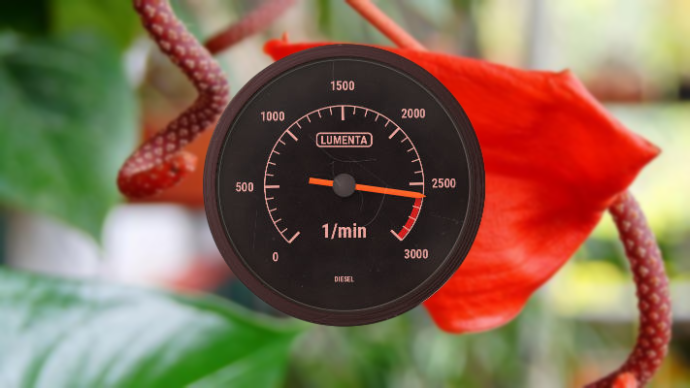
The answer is 2600 rpm
